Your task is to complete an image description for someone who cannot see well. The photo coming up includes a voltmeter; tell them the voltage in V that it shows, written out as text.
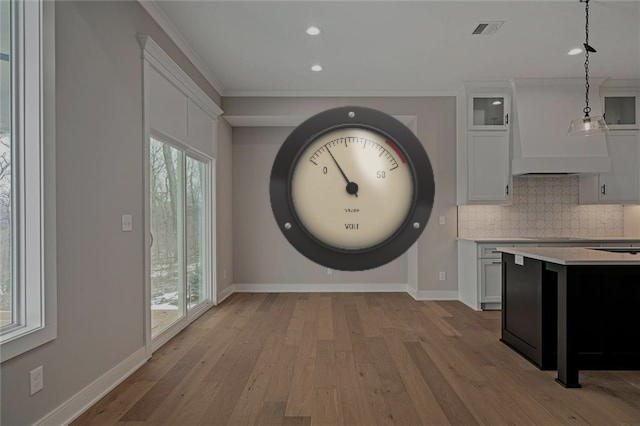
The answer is 10 V
